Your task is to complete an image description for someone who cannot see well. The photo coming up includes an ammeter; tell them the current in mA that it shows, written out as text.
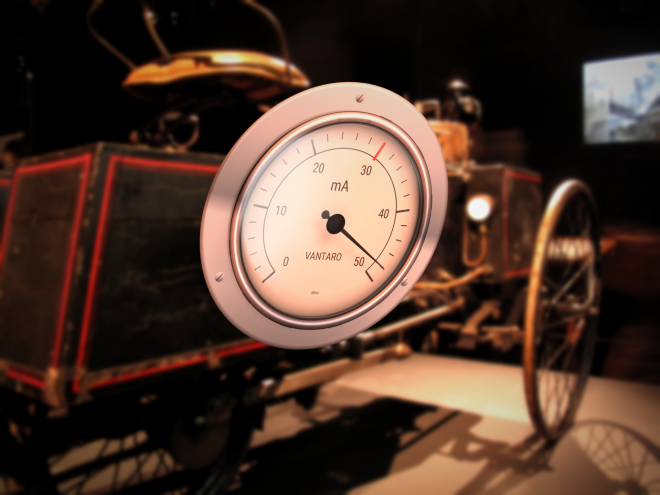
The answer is 48 mA
